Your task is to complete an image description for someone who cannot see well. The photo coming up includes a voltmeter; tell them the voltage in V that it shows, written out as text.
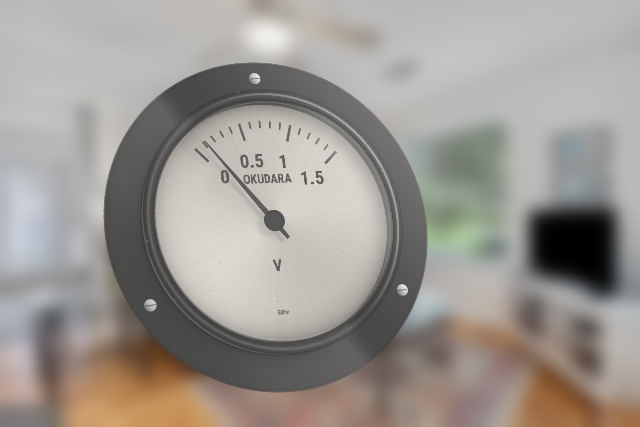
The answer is 0.1 V
